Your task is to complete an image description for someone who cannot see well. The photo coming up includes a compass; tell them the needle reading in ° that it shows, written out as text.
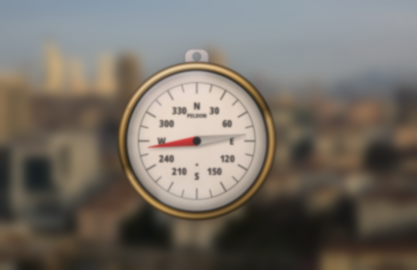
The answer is 262.5 °
